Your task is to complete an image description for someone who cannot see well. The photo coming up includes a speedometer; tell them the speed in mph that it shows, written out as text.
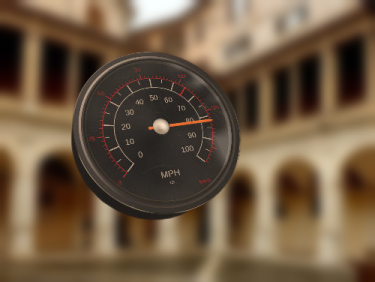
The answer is 82.5 mph
